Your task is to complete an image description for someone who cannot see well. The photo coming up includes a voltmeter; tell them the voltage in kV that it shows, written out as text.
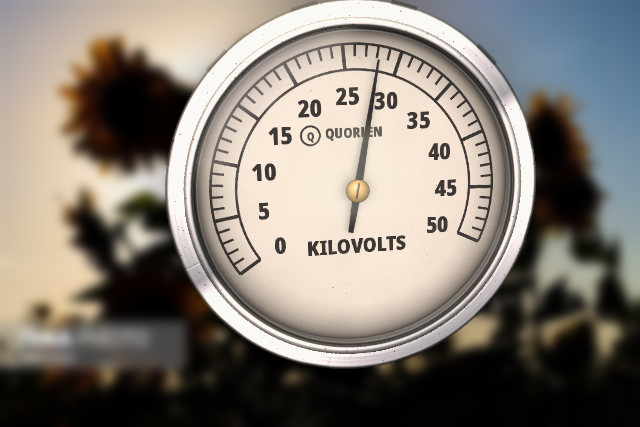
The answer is 28 kV
